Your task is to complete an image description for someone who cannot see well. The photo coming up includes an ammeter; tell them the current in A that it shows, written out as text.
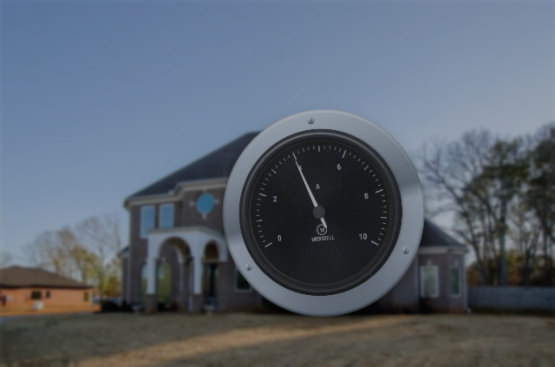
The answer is 4 A
